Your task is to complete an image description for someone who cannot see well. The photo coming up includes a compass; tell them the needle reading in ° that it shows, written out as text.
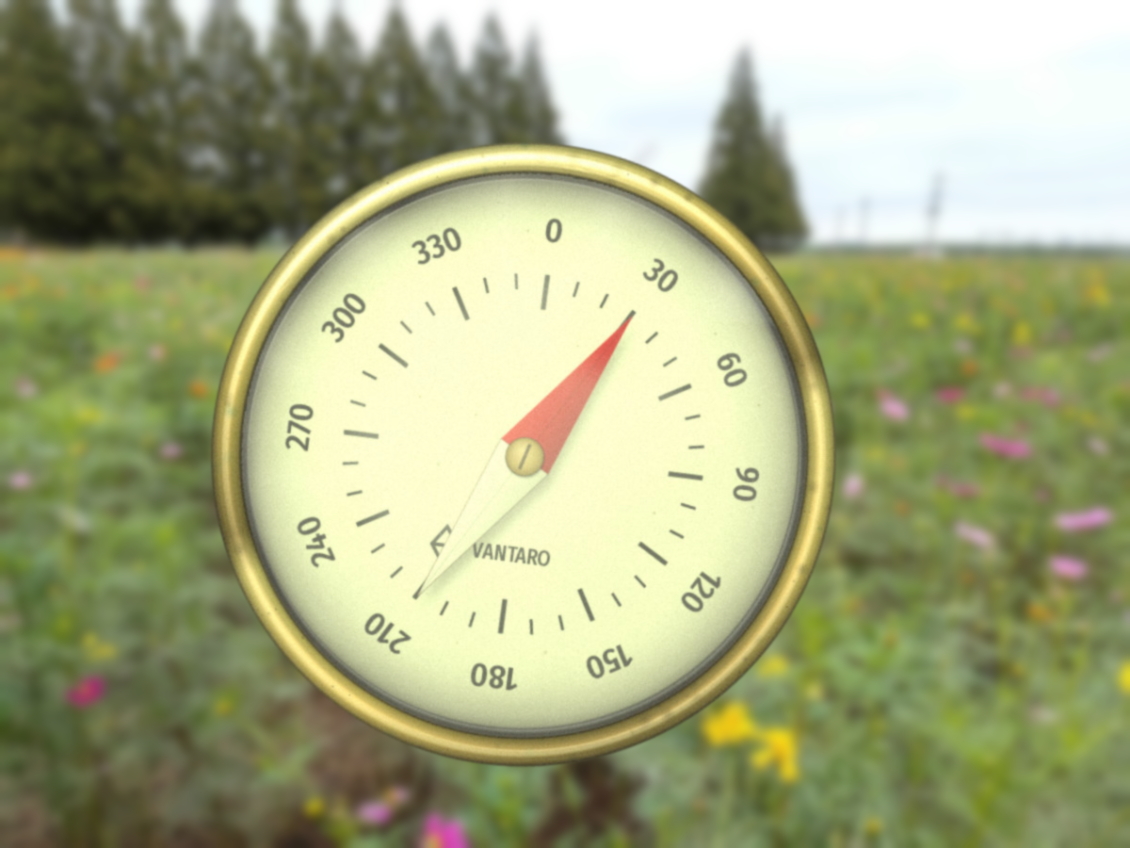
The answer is 30 °
